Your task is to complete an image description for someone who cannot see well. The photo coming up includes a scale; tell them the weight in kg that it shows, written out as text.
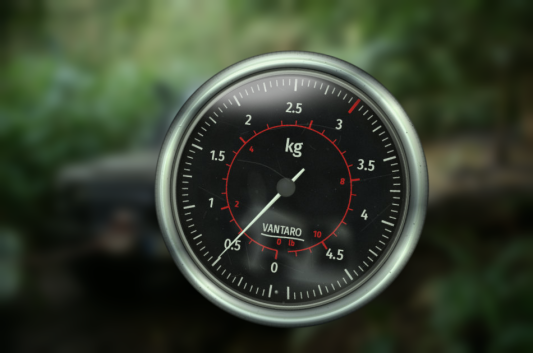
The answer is 0.5 kg
